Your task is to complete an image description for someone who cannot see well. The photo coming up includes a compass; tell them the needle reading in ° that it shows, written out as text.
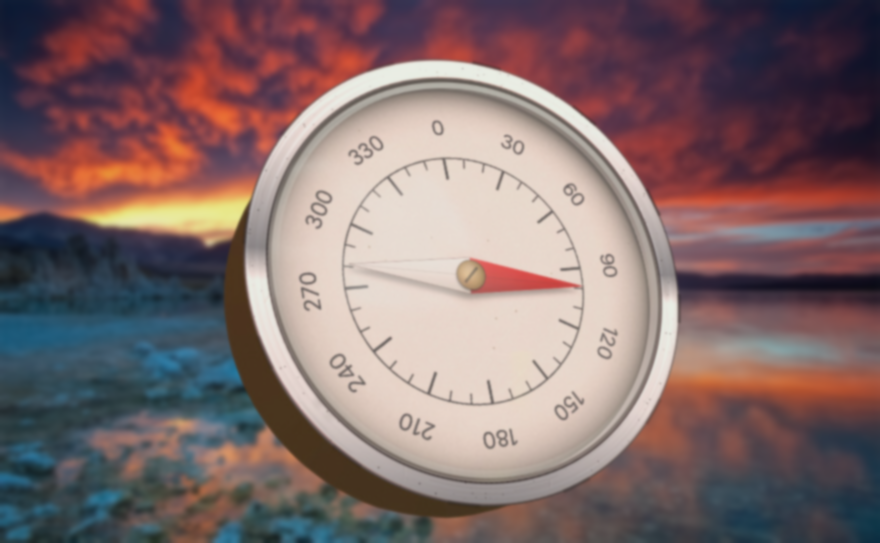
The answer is 100 °
